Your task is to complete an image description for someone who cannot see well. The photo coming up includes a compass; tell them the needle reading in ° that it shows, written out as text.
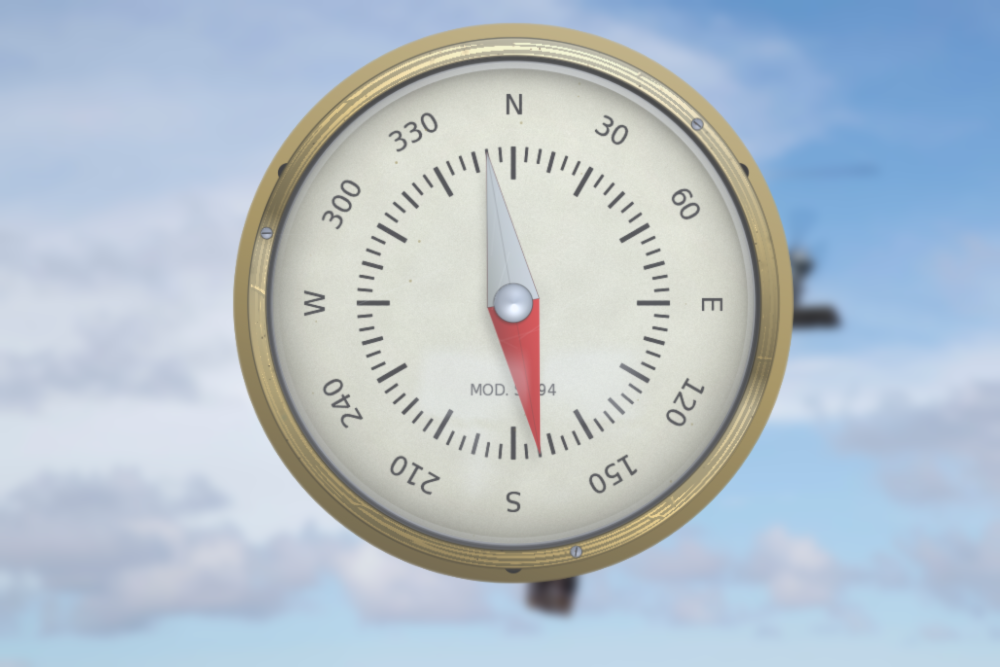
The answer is 170 °
